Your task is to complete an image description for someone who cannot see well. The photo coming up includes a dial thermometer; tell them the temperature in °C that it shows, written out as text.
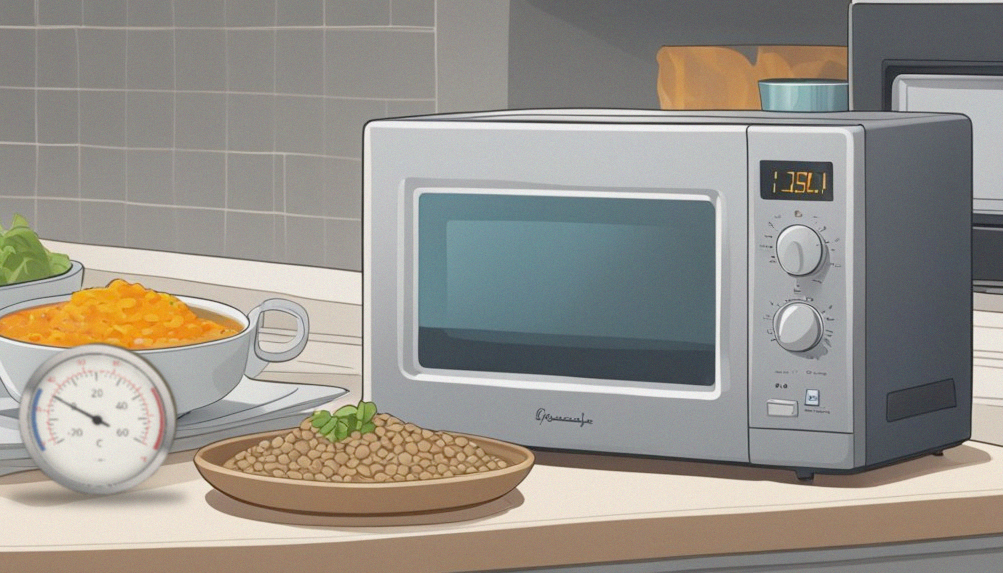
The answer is 0 °C
